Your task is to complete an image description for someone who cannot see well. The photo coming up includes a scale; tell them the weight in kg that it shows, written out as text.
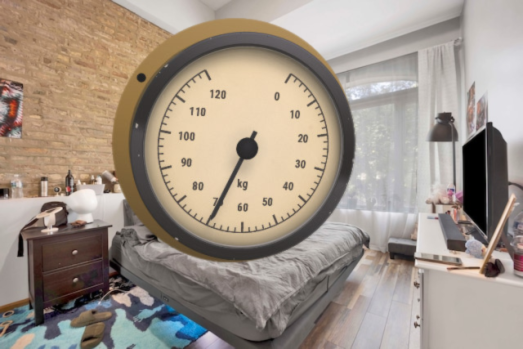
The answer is 70 kg
